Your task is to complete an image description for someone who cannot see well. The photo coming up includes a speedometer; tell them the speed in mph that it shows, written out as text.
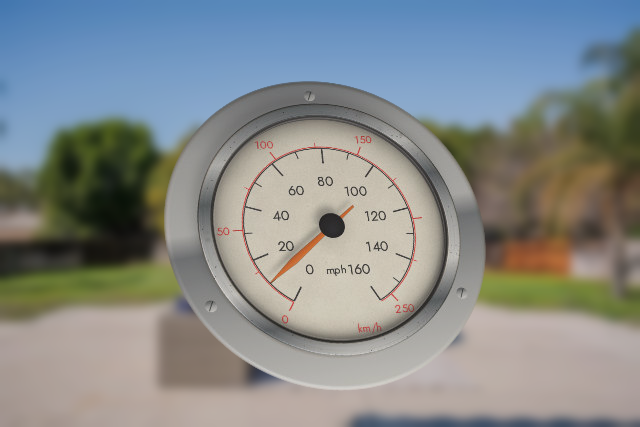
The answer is 10 mph
